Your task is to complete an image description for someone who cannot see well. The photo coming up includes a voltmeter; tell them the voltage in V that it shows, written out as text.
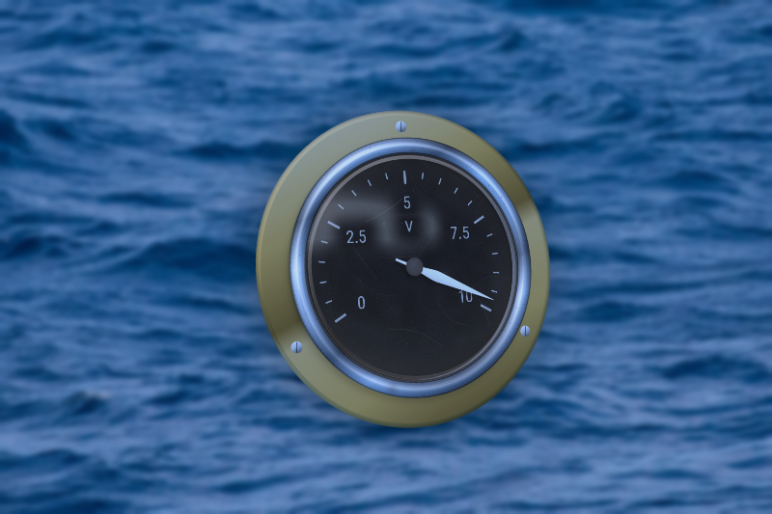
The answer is 9.75 V
